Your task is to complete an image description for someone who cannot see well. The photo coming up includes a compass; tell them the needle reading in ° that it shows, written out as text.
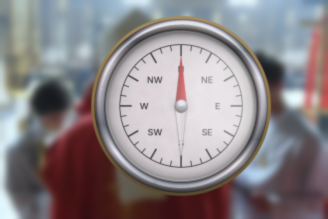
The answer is 0 °
